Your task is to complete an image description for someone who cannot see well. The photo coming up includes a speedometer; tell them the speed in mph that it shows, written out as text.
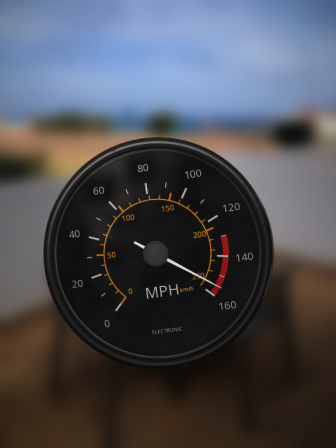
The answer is 155 mph
